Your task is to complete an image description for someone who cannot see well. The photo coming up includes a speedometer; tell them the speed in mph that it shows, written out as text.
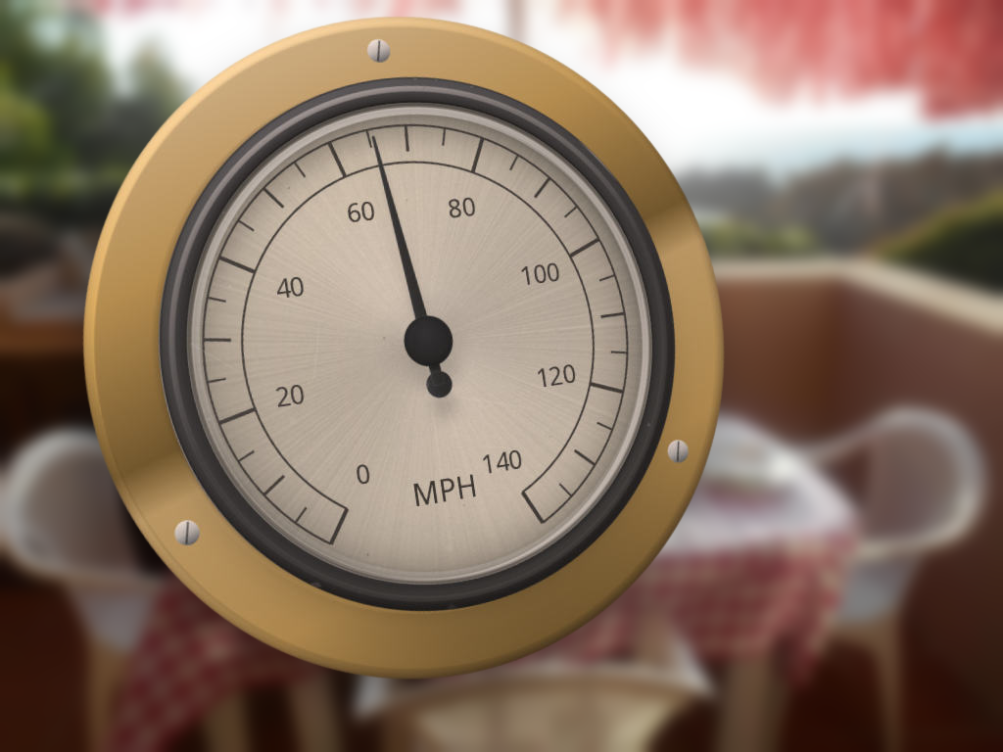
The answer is 65 mph
